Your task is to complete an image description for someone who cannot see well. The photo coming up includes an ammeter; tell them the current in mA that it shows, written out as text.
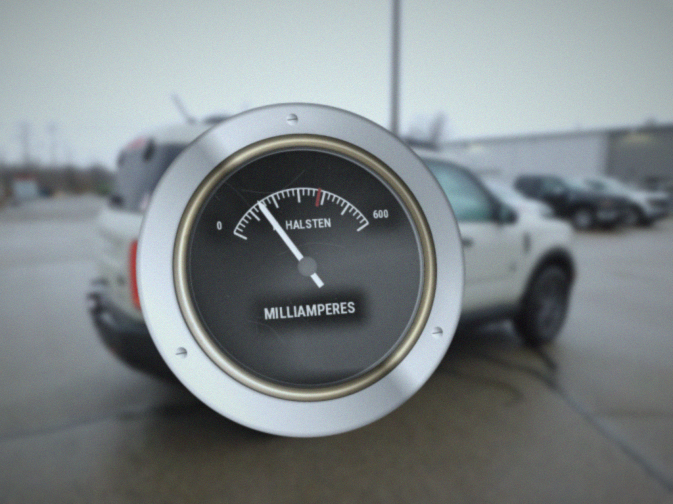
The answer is 140 mA
